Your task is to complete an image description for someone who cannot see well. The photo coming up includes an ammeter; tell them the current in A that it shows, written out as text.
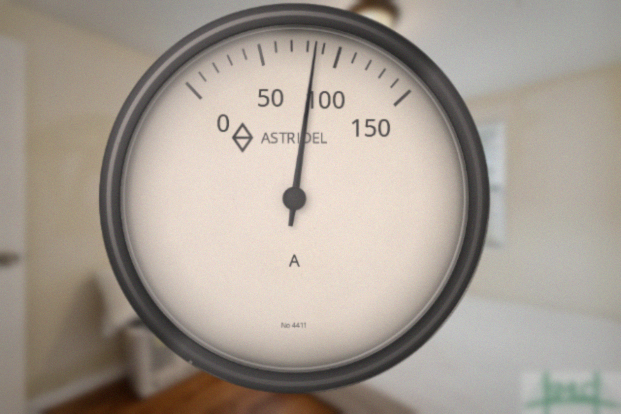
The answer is 85 A
